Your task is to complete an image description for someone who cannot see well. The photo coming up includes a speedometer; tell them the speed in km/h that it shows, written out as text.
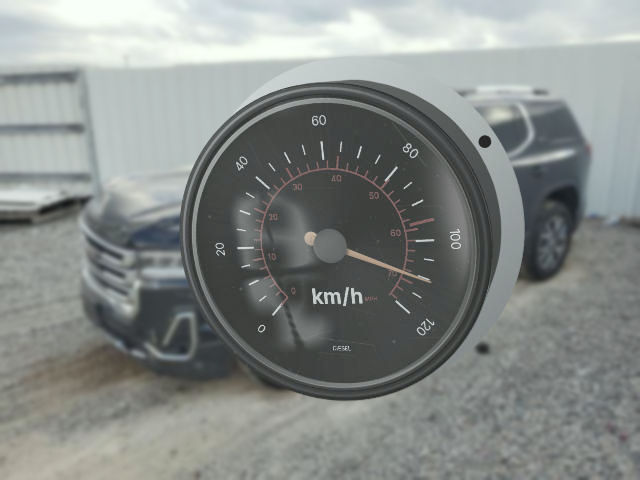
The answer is 110 km/h
